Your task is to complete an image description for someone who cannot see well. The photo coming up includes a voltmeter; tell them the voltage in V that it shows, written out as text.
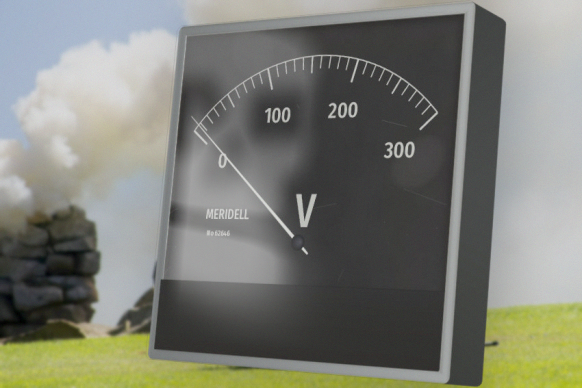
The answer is 10 V
